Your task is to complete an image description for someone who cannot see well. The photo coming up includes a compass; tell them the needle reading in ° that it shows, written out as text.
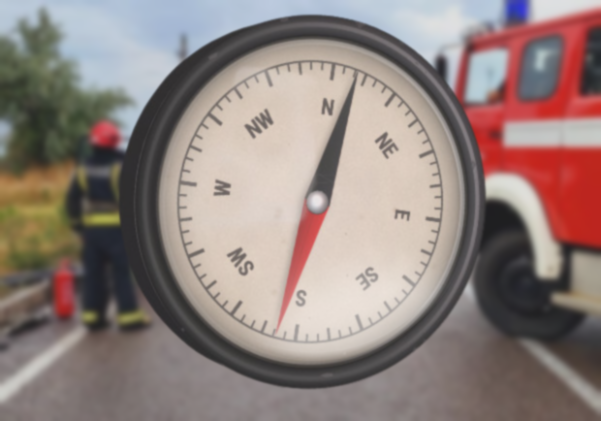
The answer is 190 °
